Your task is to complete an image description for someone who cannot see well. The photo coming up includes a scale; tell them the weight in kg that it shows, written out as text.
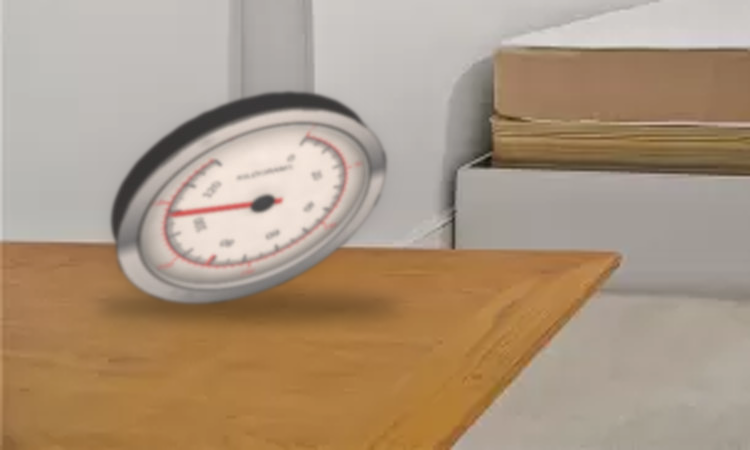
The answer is 110 kg
